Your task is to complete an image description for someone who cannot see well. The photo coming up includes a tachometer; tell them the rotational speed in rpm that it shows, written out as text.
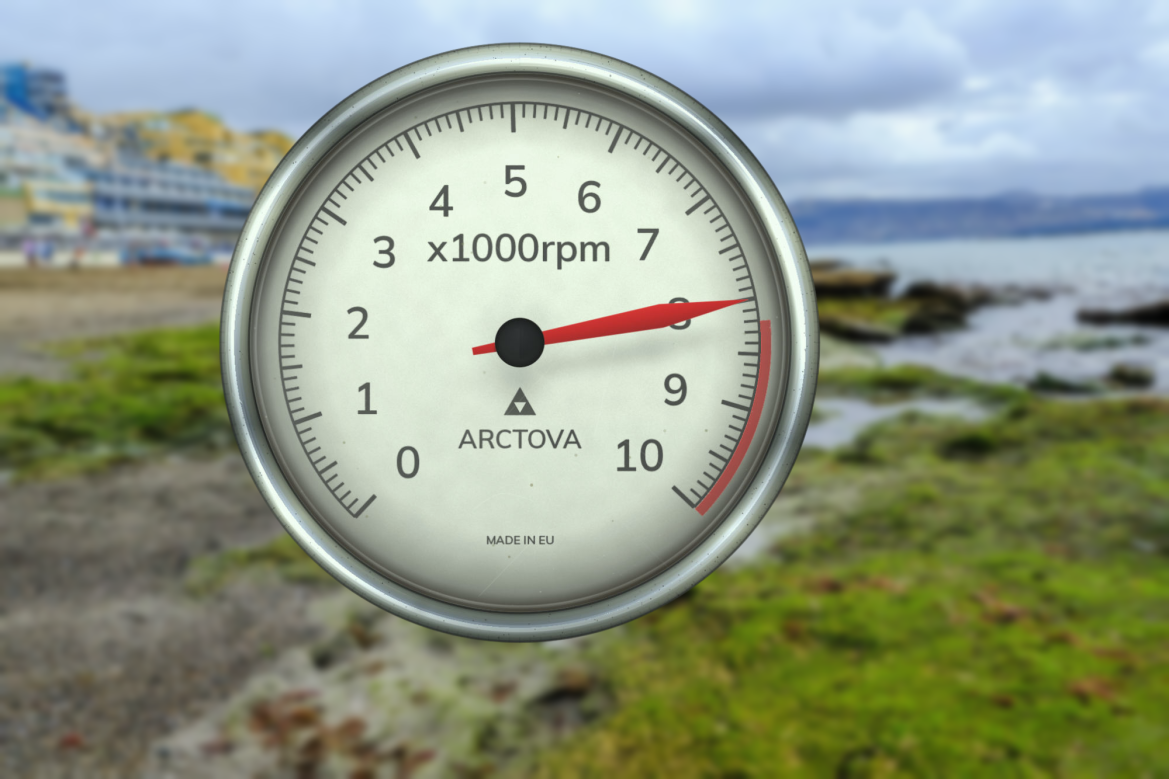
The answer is 8000 rpm
